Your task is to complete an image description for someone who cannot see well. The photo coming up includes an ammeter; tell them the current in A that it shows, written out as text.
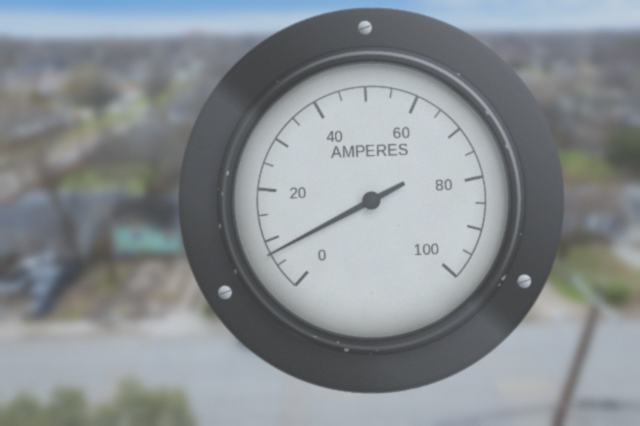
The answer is 7.5 A
